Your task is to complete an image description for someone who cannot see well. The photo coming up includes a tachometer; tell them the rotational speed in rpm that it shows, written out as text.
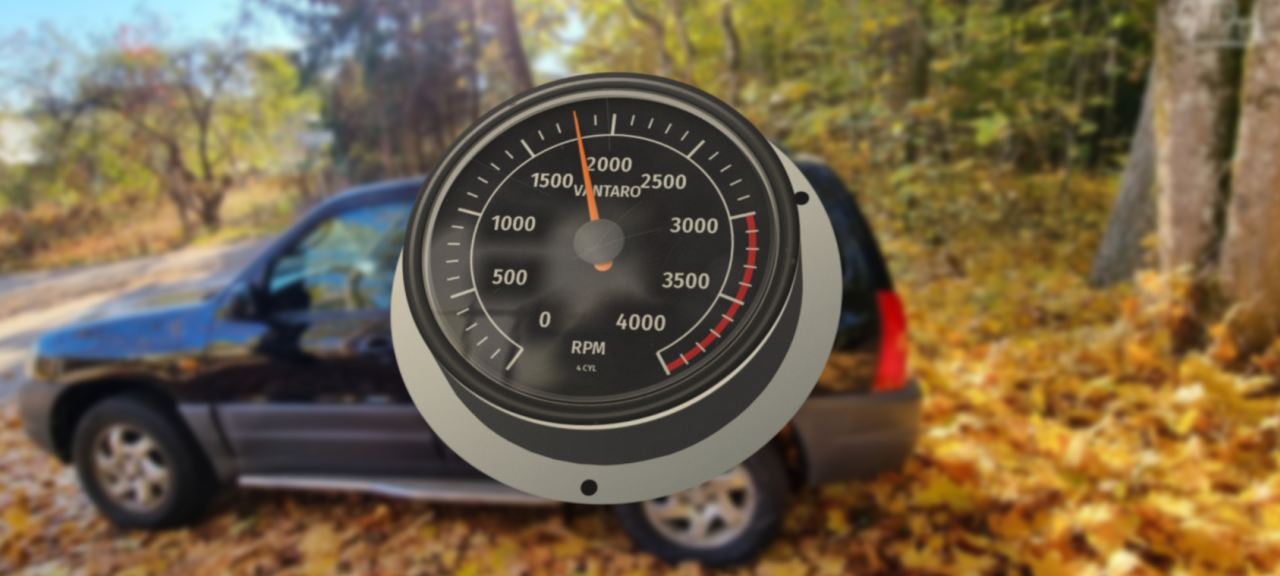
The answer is 1800 rpm
